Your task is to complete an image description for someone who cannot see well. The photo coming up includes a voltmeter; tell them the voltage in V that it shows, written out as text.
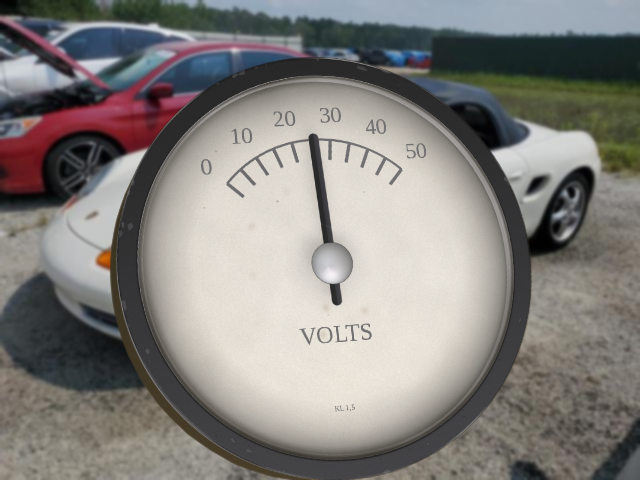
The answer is 25 V
